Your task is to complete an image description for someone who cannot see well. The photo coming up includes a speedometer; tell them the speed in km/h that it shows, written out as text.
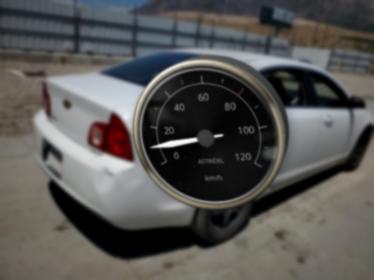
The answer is 10 km/h
